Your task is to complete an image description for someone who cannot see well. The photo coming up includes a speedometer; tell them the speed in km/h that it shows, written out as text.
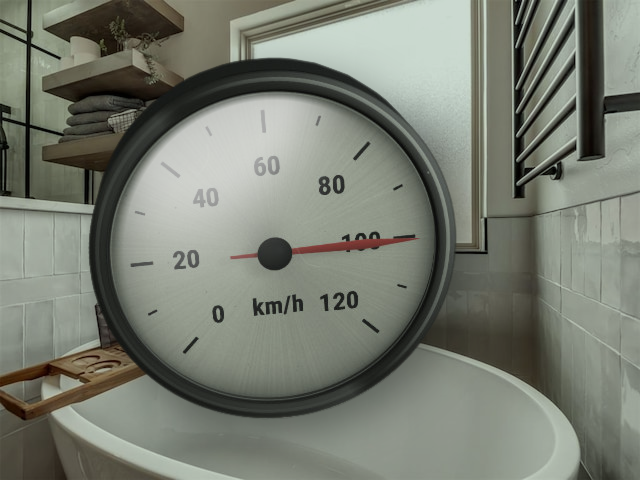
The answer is 100 km/h
